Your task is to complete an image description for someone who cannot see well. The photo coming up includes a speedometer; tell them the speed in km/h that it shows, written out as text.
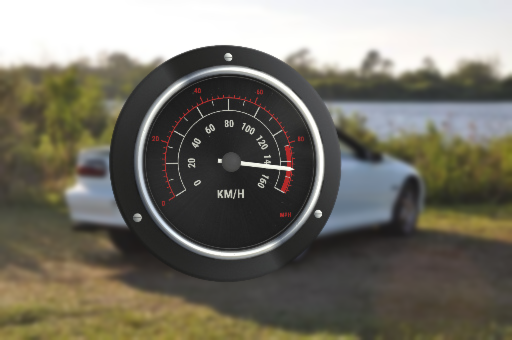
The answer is 145 km/h
